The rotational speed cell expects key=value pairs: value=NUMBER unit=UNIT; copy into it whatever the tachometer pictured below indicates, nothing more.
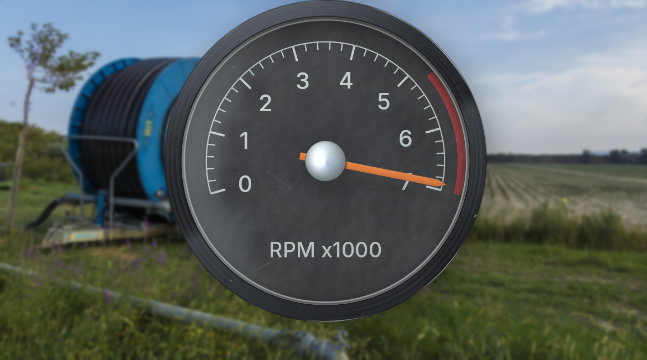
value=6900 unit=rpm
